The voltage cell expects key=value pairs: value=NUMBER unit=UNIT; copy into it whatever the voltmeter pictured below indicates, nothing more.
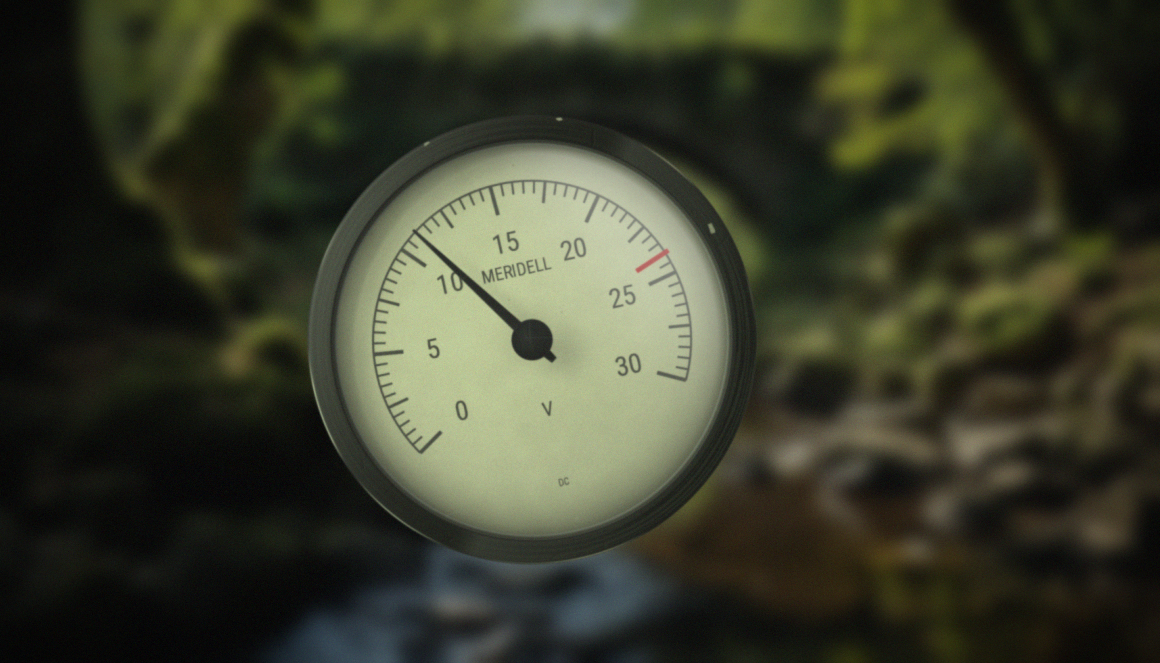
value=11 unit=V
